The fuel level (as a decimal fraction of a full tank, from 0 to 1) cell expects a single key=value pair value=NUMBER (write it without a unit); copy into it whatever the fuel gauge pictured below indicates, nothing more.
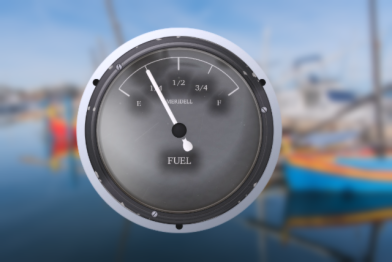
value=0.25
